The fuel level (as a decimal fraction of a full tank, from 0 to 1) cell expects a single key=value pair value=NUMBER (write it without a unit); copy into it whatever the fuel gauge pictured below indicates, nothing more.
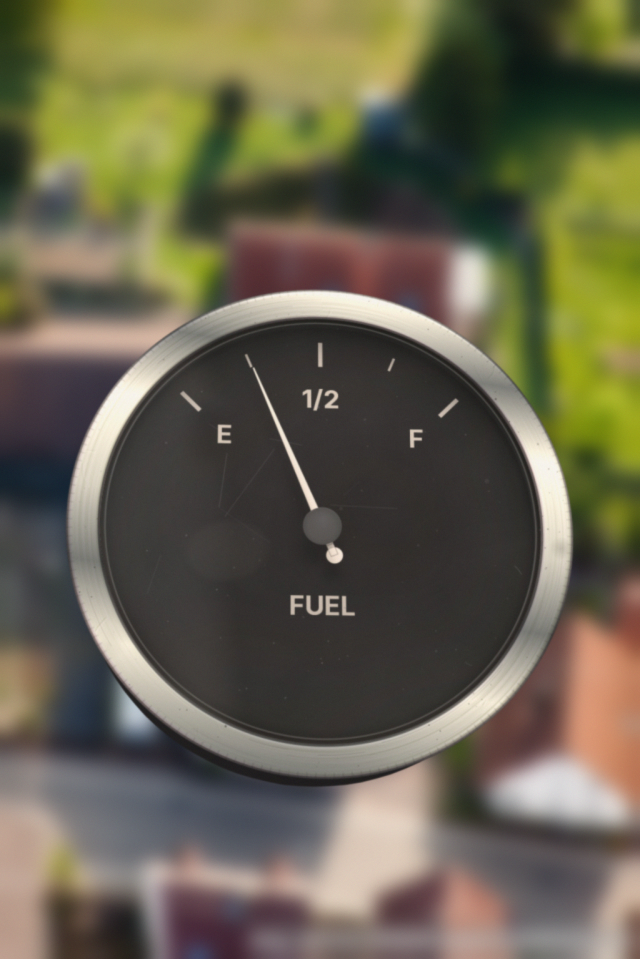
value=0.25
